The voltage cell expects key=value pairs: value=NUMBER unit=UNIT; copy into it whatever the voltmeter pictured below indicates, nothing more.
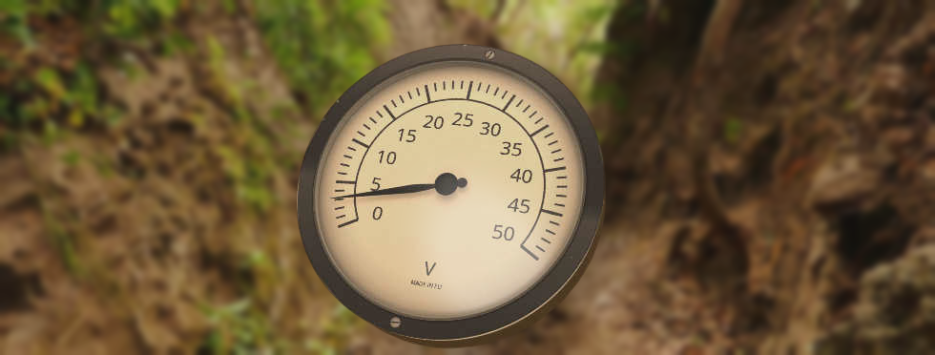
value=3 unit=V
